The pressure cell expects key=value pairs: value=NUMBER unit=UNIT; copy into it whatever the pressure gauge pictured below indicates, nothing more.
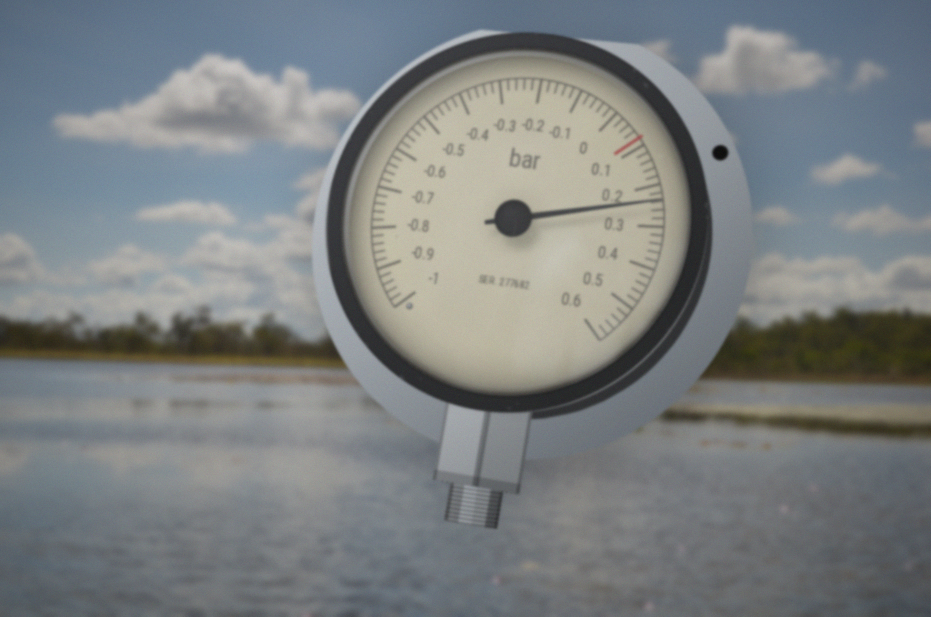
value=0.24 unit=bar
